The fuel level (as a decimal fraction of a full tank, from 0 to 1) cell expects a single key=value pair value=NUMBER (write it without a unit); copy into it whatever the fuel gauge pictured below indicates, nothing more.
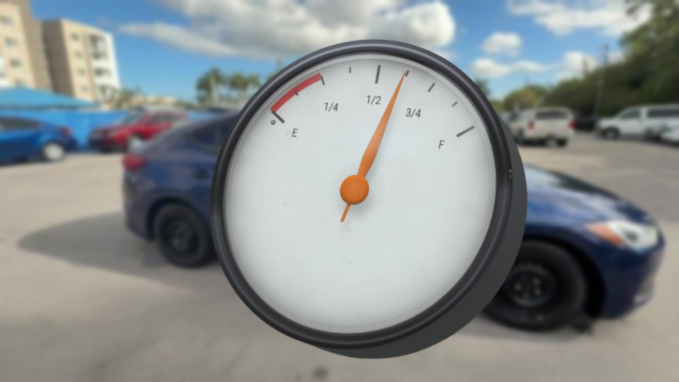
value=0.625
